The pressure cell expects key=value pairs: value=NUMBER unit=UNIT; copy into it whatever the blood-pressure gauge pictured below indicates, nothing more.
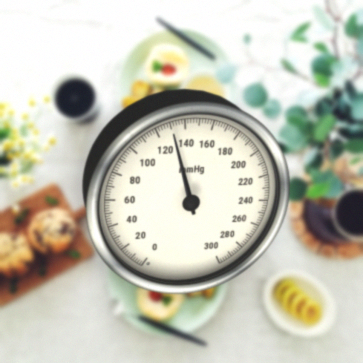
value=130 unit=mmHg
